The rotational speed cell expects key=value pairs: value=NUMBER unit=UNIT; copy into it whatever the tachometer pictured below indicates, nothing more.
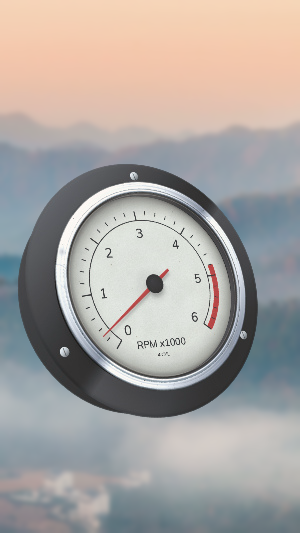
value=300 unit=rpm
